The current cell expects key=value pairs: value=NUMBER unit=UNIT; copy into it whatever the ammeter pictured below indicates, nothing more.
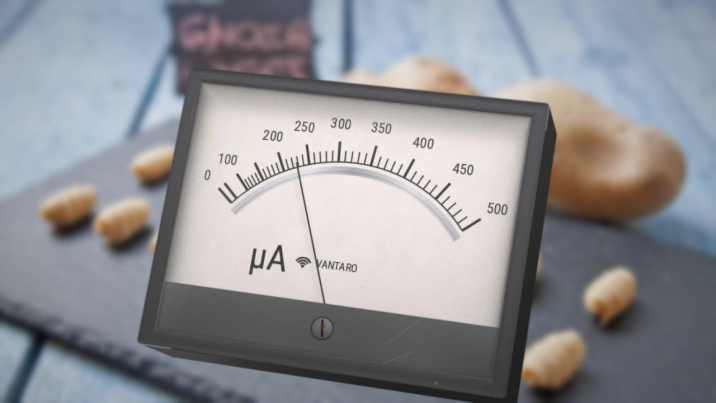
value=230 unit=µA
